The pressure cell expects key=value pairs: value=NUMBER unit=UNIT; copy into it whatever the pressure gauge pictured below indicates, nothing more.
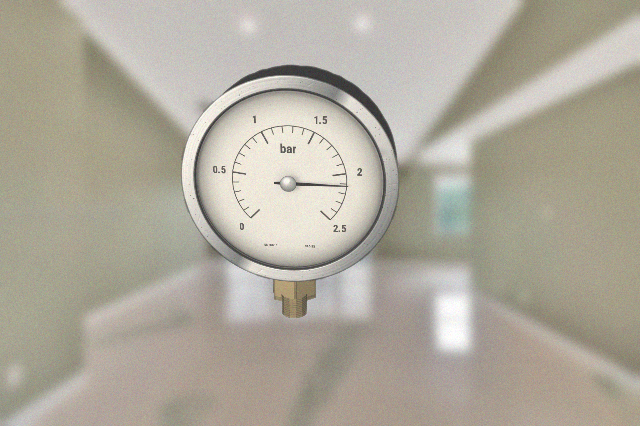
value=2.1 unit=bar
